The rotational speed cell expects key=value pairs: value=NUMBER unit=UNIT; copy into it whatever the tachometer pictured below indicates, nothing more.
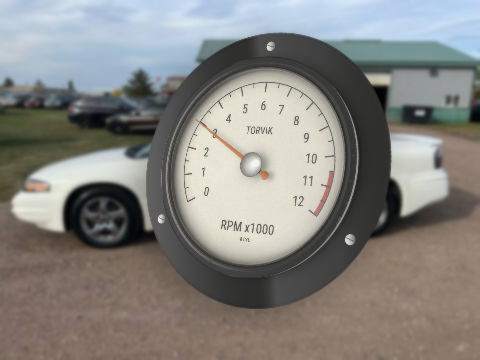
value=3000 unit=rpm
